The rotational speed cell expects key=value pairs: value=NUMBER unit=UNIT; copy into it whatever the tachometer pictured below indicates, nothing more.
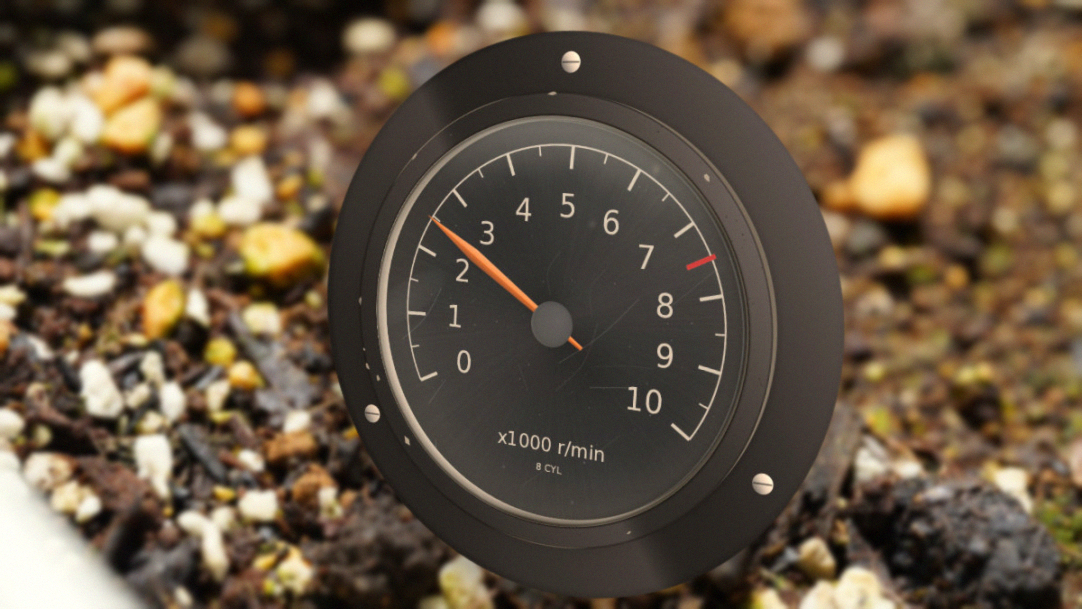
value=2500 unit=rpm
